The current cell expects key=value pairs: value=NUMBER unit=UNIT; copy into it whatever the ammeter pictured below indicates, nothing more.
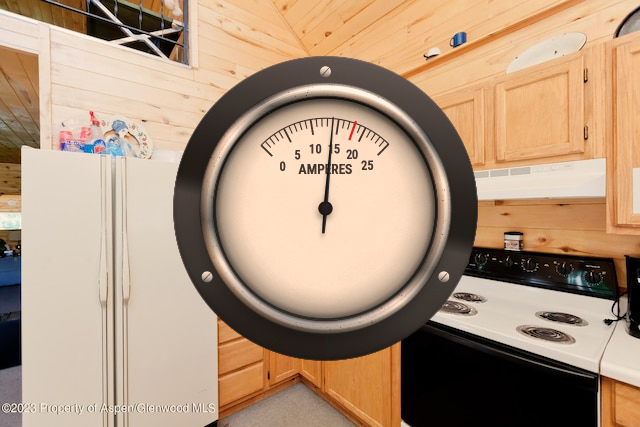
value=14 unit=A
